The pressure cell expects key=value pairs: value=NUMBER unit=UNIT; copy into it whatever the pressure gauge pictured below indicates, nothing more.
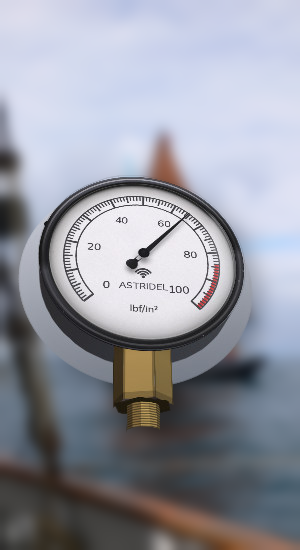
value=65 unit=psi
